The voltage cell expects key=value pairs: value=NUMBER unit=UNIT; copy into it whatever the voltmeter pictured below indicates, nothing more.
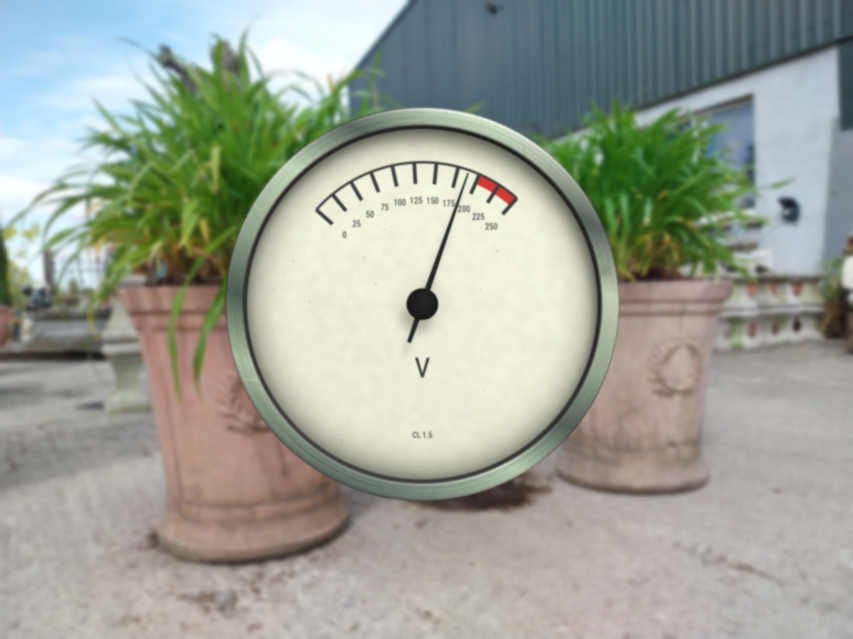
value=187.5 unit=V
